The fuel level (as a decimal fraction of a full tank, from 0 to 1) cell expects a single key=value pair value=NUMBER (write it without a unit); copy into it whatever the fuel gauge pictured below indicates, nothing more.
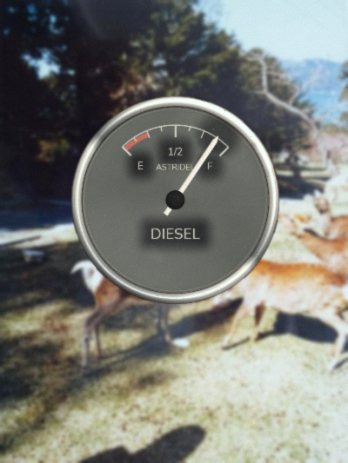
value=0.875
